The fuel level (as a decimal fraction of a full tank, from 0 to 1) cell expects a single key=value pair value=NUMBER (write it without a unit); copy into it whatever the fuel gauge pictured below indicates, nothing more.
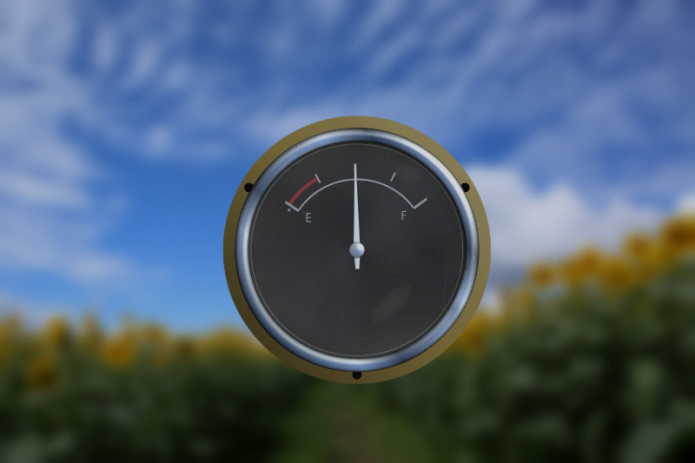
value=0.5
